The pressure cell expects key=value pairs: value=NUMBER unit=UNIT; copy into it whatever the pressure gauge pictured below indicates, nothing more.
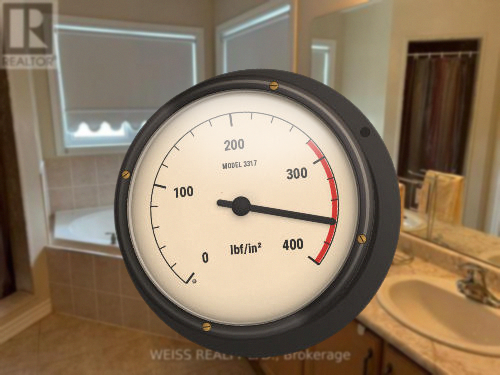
value=360 unit=psi
